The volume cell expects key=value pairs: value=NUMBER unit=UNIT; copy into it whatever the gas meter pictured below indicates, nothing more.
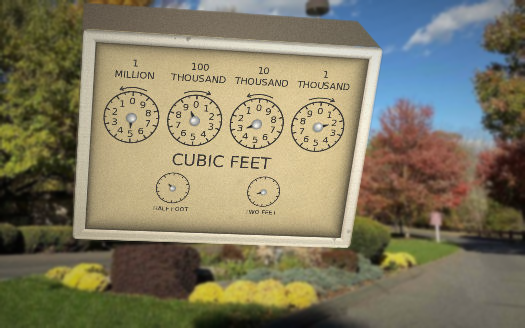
value=493200 unit=ft³
